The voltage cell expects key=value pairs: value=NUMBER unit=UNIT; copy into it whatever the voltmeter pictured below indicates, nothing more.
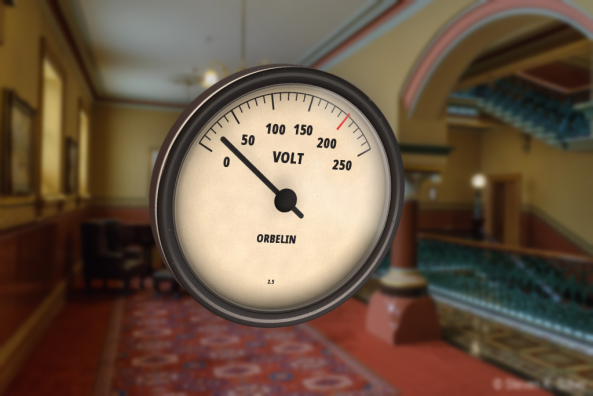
value=20 unit=V
